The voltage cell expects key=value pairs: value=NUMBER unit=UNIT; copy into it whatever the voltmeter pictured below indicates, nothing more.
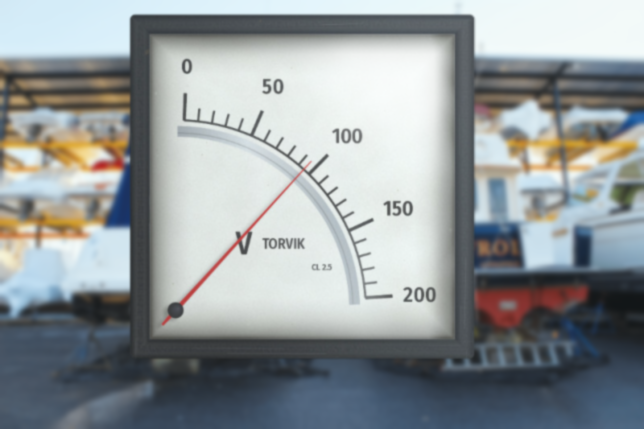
value=95 unit=V
